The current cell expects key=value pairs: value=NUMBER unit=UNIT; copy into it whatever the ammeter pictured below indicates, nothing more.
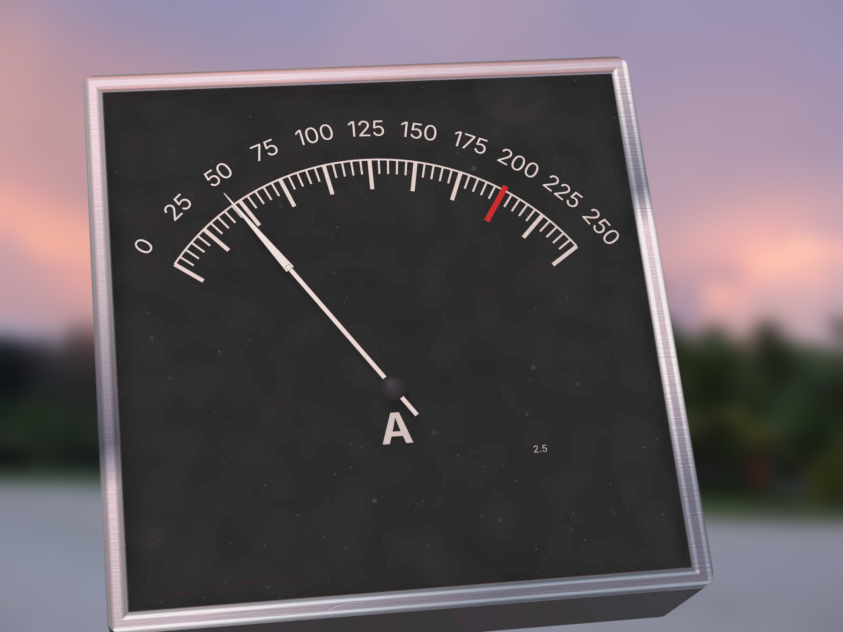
value=45 unit=A
